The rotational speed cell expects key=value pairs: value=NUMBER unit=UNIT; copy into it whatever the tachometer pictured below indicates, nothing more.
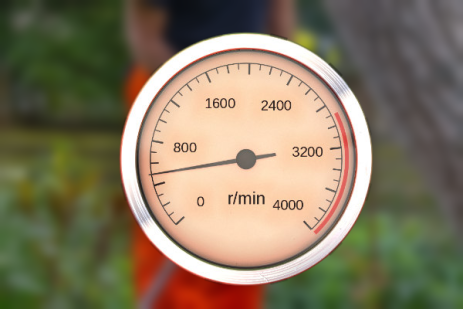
value=500 unit=rpm
